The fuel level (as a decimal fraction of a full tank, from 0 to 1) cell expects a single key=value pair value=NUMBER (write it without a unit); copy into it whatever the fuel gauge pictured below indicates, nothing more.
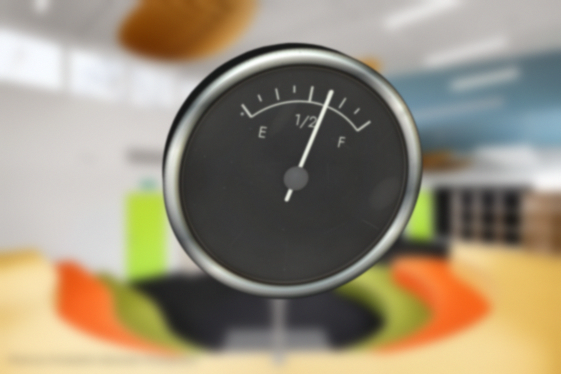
value=0.625
